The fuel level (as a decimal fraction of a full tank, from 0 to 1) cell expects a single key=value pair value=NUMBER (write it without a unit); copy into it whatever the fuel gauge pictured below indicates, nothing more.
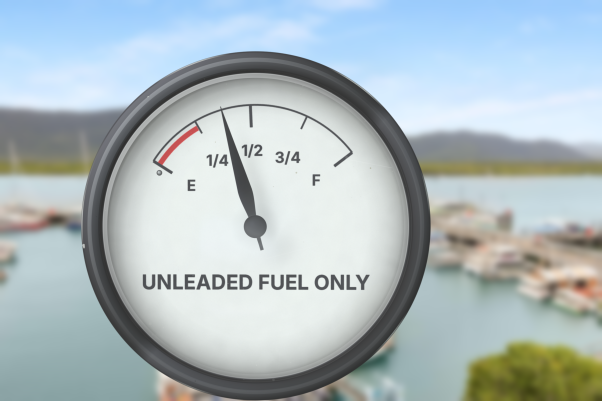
value=0.375
